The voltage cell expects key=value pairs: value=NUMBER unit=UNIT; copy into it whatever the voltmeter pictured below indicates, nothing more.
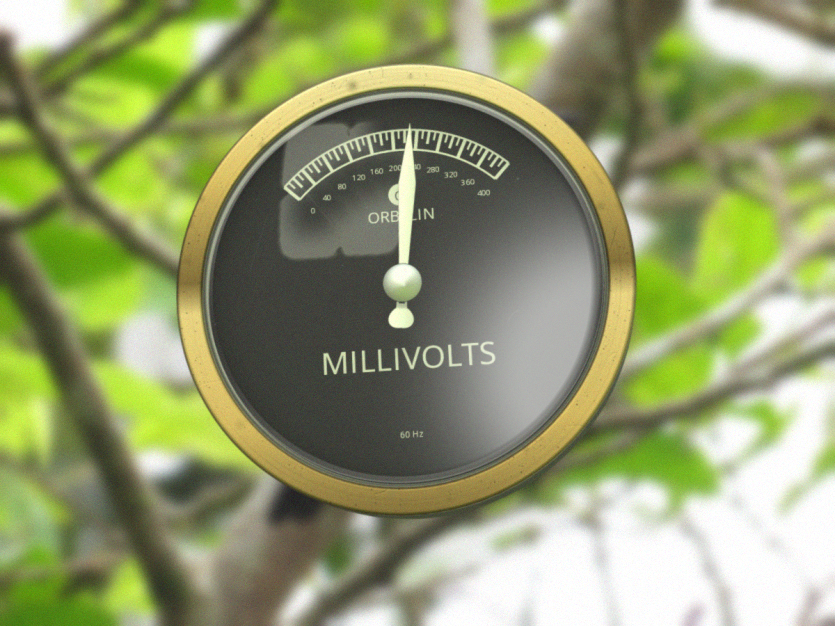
value=230 unit=mV
